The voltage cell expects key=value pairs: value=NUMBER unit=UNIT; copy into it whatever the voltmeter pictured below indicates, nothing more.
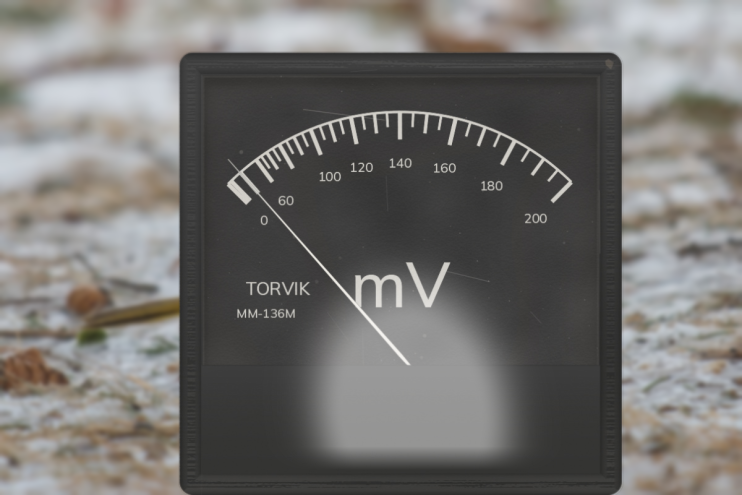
value=40 unit=mV
